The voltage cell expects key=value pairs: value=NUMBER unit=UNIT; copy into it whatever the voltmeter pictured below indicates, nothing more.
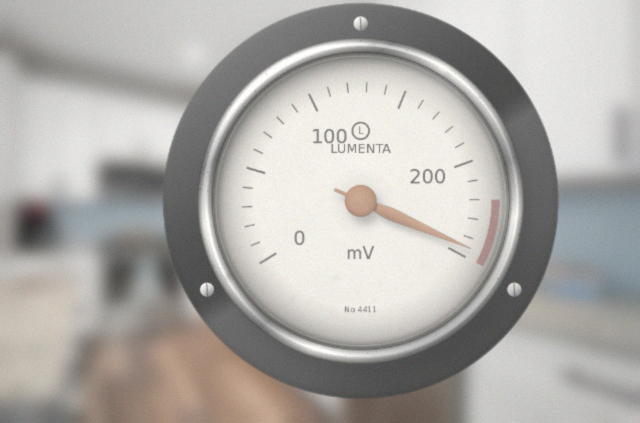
value=245 unit=mV
